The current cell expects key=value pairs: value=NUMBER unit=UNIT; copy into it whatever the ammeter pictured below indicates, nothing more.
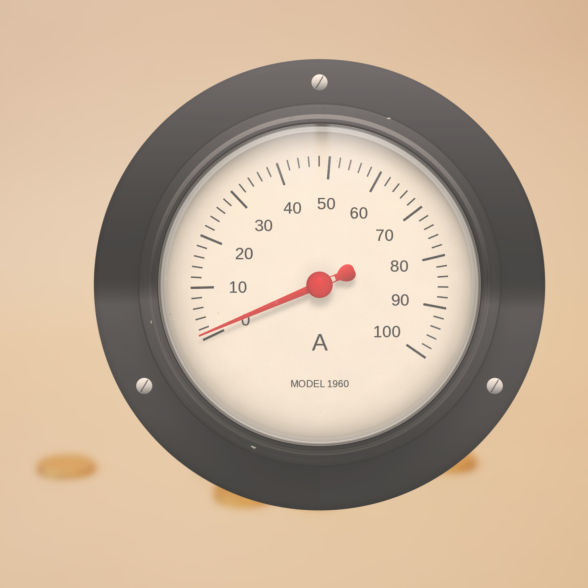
value=1 unit=A
